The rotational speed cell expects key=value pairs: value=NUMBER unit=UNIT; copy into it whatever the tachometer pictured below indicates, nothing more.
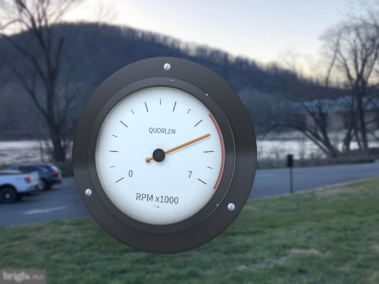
value=5500 unit=rpm
